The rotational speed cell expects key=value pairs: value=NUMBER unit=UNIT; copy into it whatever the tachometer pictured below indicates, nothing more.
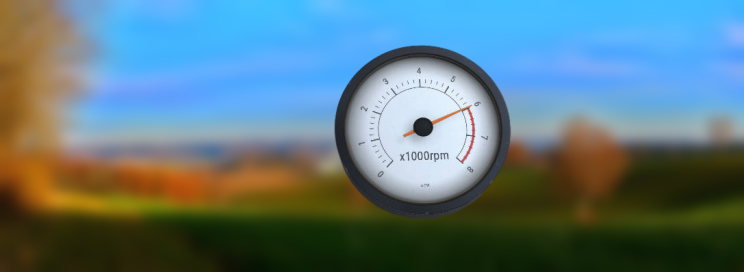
value=6000 unit=rpm
